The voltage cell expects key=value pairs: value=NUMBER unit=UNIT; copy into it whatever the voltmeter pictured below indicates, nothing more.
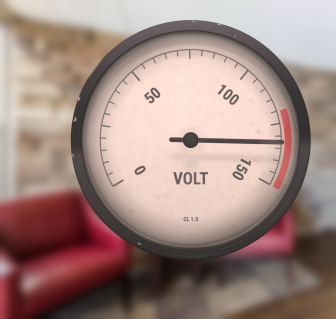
value=132.5 unit=V
